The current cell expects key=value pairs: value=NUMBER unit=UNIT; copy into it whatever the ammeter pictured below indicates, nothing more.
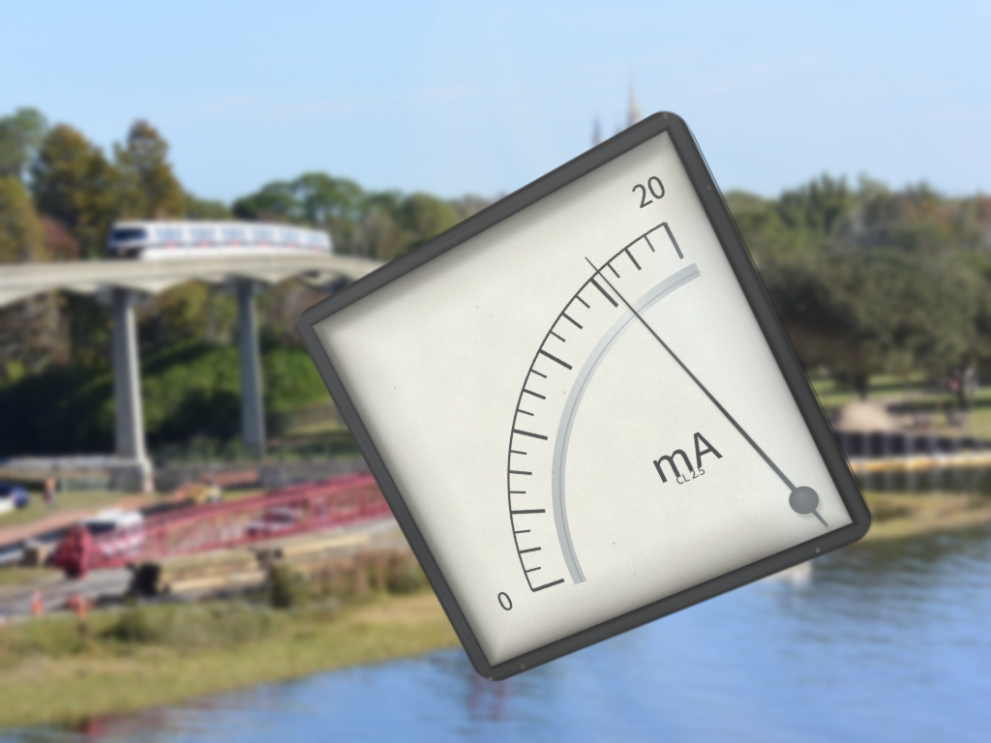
value=16.5 unit=mA
